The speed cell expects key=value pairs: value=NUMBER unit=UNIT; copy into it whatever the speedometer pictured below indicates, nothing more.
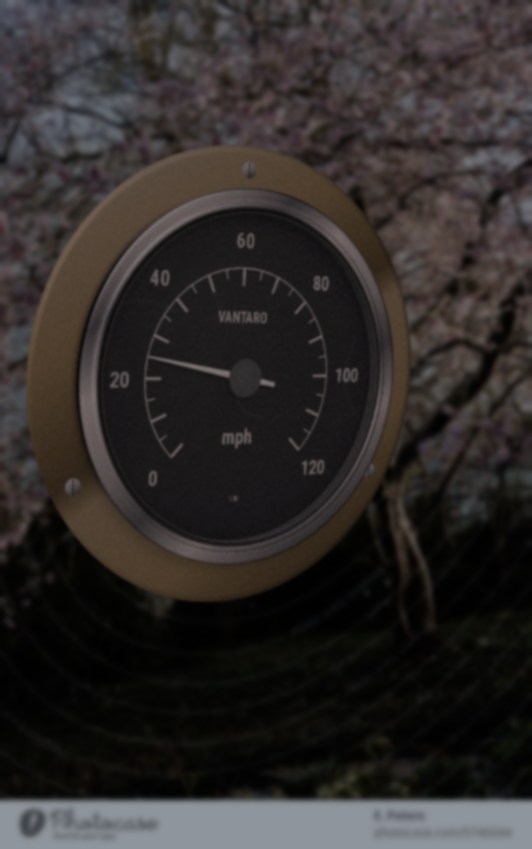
value=25 unit=mph
